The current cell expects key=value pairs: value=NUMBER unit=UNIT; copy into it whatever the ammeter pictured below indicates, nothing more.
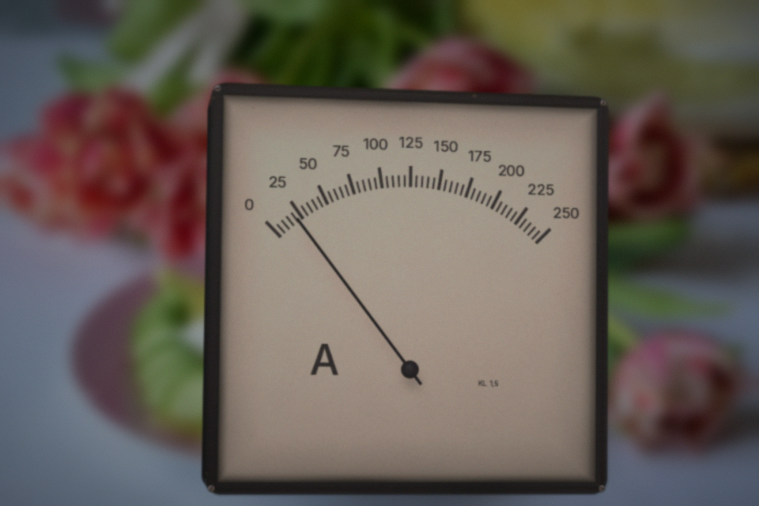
value=20 unit=A
